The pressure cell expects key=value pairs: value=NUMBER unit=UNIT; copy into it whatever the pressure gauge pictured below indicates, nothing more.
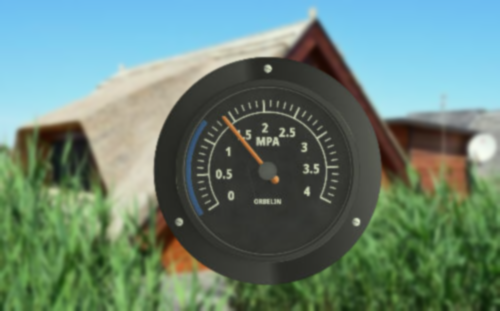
value=1.4 unit=MPa
